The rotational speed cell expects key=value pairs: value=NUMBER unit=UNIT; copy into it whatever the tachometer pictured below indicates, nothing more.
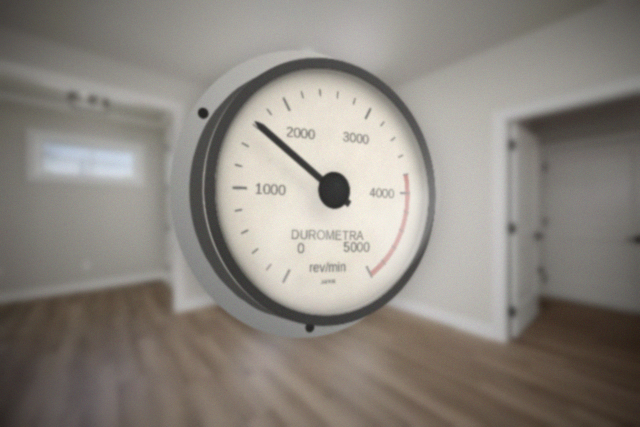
value=1600 unit=rpm
